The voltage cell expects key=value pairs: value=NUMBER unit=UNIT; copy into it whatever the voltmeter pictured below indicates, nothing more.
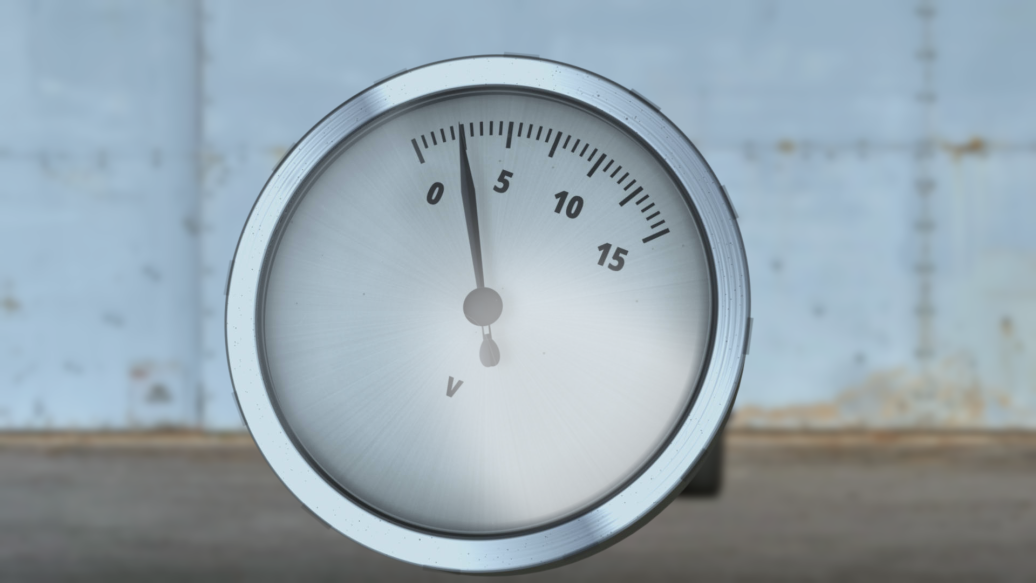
value=2.5 unit=V
